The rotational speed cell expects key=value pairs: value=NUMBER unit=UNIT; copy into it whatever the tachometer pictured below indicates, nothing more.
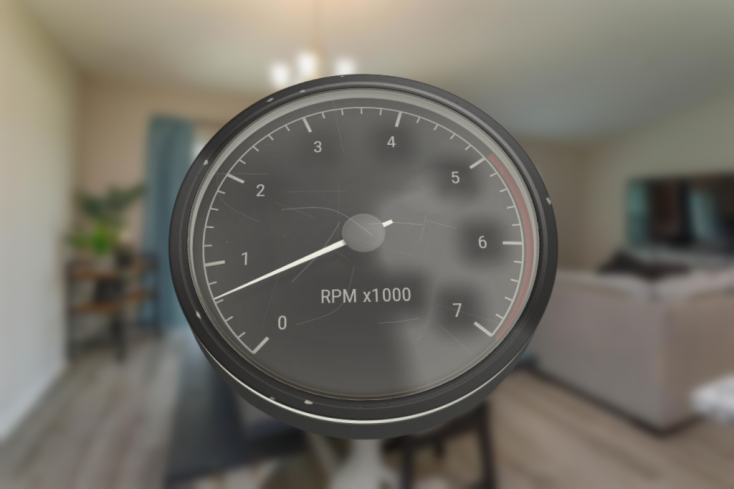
value=600 unit=rpm
